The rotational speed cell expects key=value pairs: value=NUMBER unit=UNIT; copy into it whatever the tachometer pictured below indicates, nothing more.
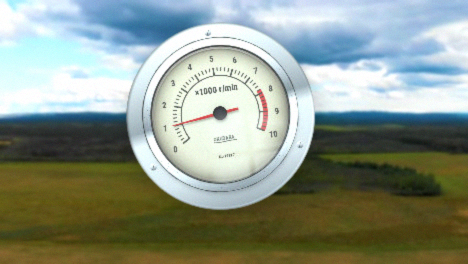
value=1000 unit=rpm
